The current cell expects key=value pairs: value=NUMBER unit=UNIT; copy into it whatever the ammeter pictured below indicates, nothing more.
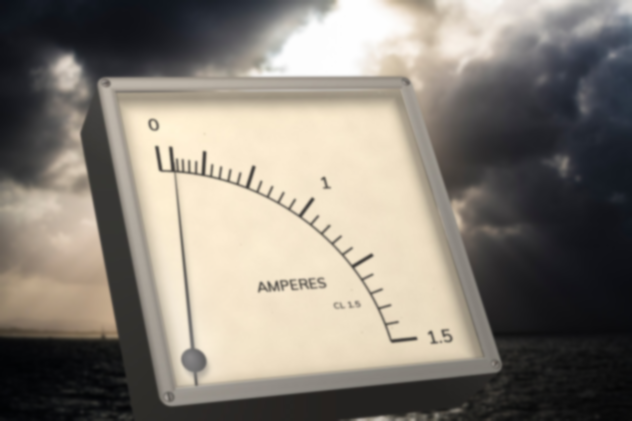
value=0.25 unit=A
